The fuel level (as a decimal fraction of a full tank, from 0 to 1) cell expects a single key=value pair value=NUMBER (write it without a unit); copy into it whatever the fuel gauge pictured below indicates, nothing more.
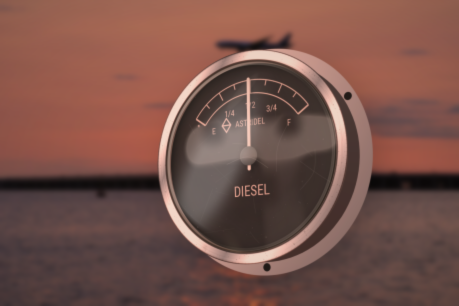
value=0.5
